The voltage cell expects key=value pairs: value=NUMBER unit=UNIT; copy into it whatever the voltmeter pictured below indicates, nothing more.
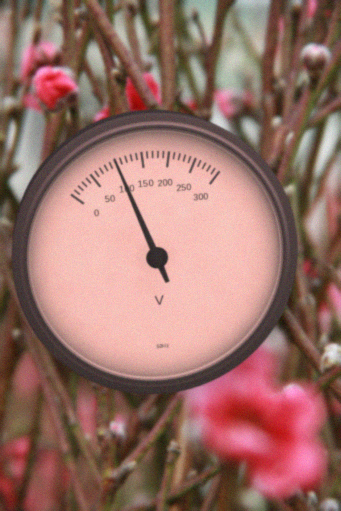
value=100 unit=V
